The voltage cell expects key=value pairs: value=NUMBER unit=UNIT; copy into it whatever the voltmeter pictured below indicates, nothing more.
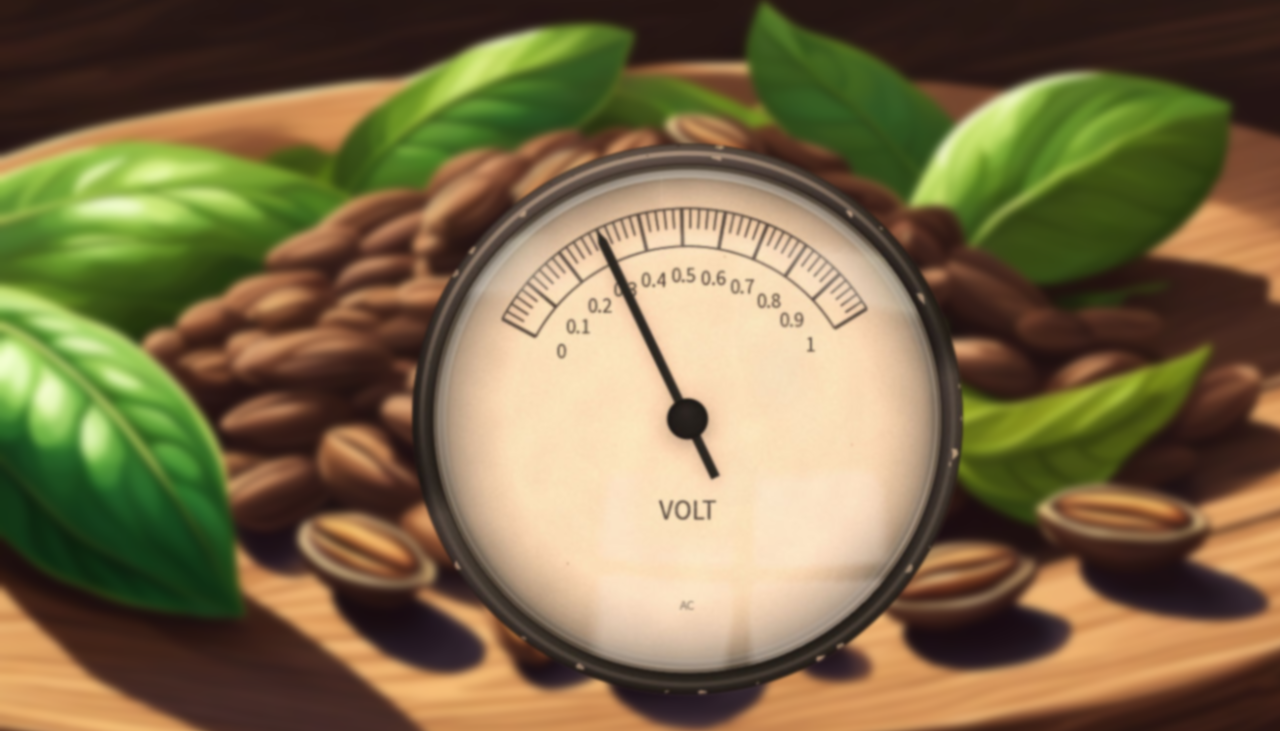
value=0.3 unit=V
